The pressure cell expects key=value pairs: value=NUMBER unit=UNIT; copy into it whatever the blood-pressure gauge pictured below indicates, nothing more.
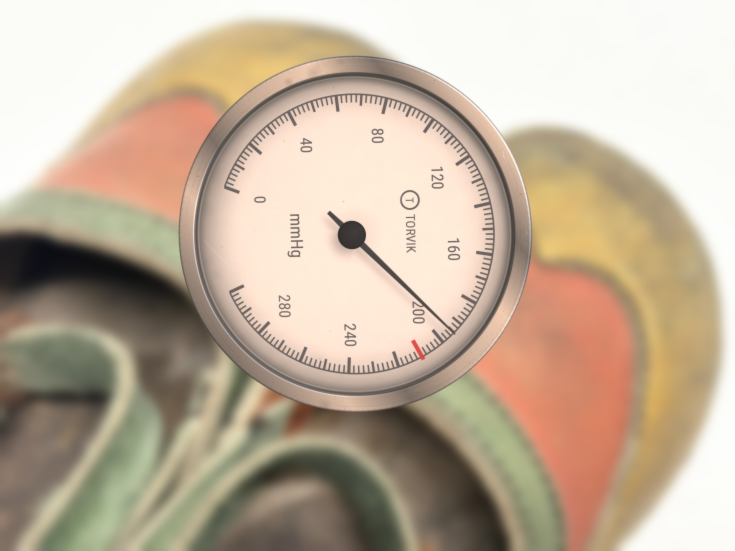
value=194 unit=mmHg
